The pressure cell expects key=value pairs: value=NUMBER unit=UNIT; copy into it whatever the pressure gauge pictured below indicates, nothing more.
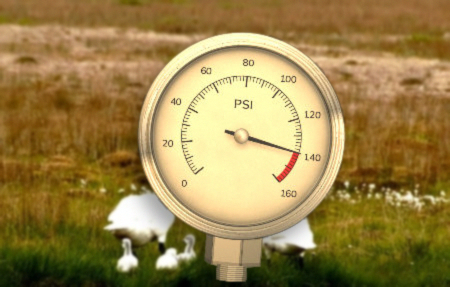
value=140 unit=psi
